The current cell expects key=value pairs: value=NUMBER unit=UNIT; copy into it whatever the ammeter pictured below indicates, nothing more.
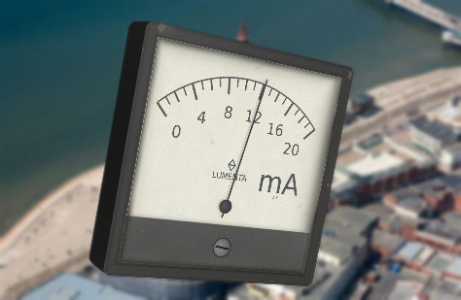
value=12 unit=mA
